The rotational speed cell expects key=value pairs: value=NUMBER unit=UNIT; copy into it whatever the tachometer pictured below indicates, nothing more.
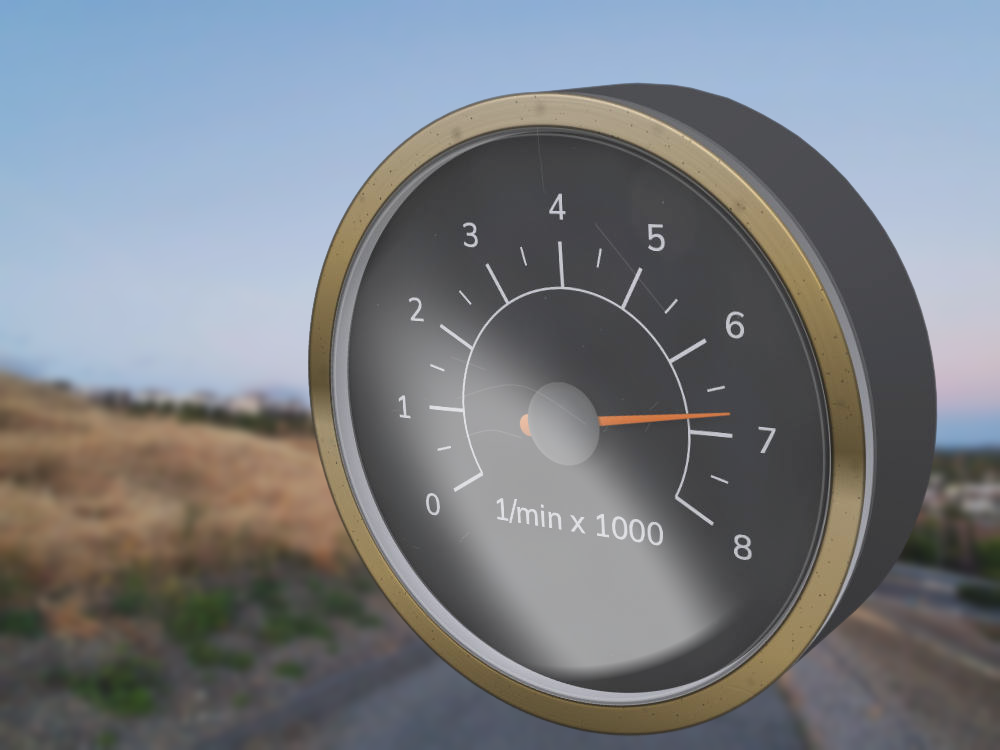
value=6750 unit=rpm
